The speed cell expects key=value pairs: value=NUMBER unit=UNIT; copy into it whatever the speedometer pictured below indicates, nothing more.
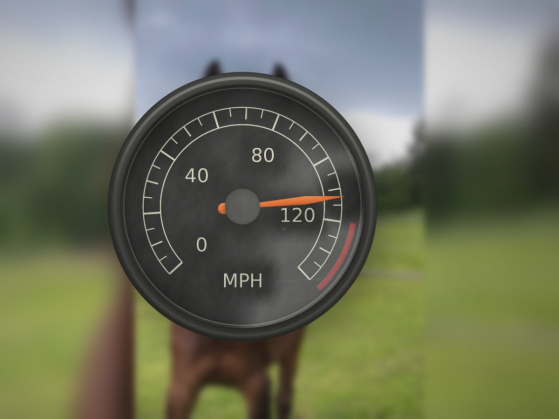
value=112.5 unit=mph
